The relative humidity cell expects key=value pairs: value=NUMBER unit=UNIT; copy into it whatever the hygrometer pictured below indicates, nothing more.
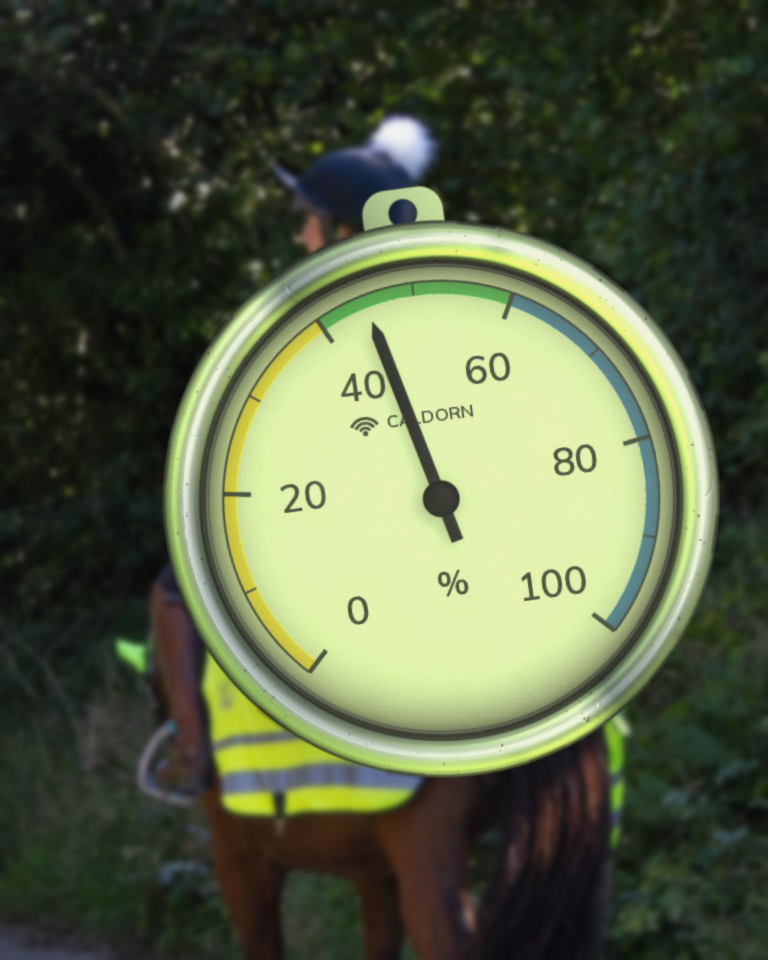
value=45 unit=%
